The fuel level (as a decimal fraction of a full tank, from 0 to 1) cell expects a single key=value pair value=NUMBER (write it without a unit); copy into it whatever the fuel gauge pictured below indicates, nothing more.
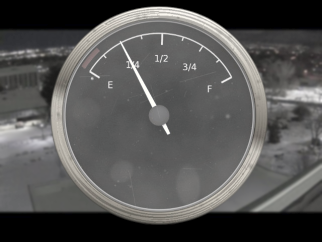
value=0.25
